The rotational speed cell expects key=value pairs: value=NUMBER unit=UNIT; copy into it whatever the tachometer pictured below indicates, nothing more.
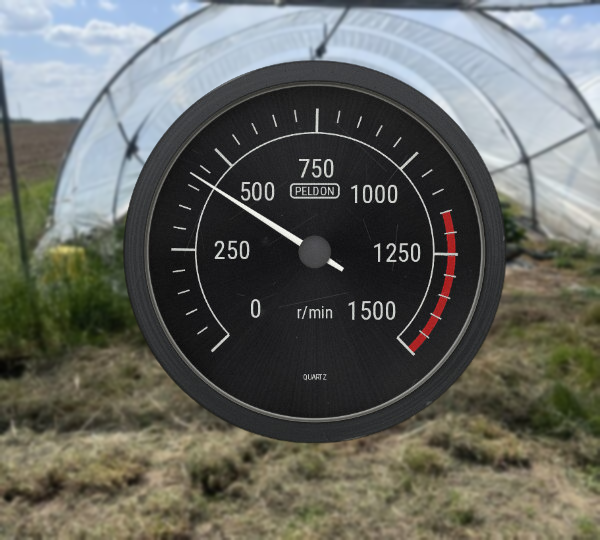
value=425 unit=rpm
